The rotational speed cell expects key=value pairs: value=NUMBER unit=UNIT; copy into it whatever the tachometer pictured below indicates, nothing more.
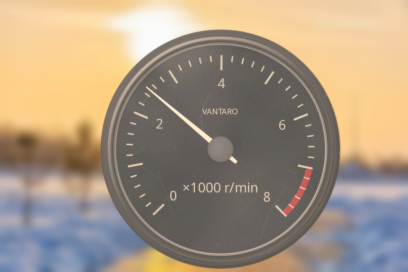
value=2500 unit=rpm
